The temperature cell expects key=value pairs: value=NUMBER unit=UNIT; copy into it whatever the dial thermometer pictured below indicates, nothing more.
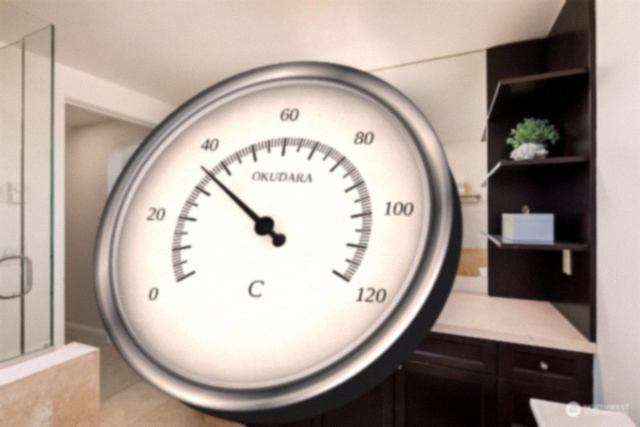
value=35 unit=°C
